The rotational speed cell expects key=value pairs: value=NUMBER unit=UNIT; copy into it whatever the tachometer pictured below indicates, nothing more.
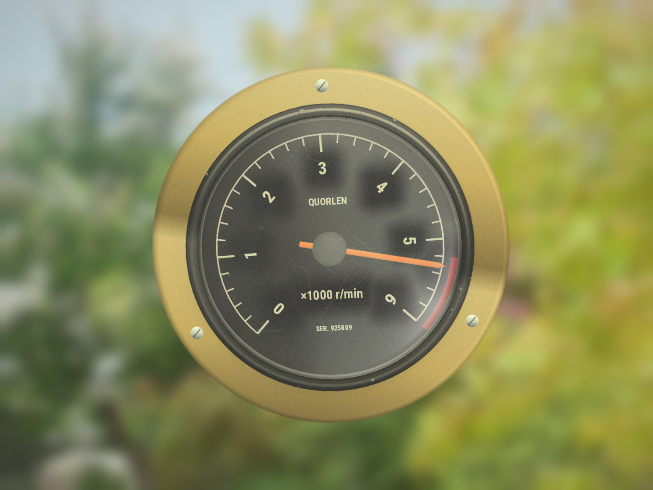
value=5300 unit=rpm
